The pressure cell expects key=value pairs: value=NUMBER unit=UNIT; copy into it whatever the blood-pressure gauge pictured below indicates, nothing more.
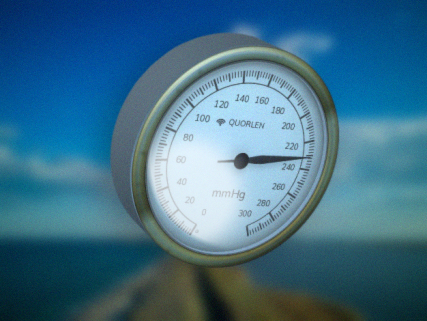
value=230 unit=mmHg
